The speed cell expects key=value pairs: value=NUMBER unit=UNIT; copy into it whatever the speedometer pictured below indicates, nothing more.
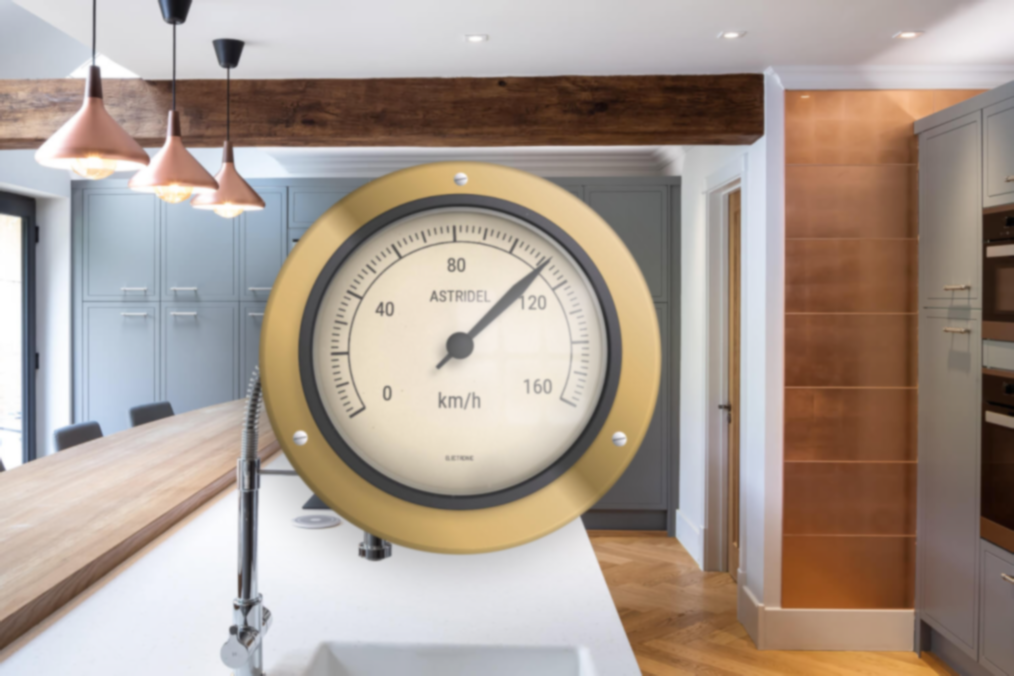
value=112 unit=km/h
